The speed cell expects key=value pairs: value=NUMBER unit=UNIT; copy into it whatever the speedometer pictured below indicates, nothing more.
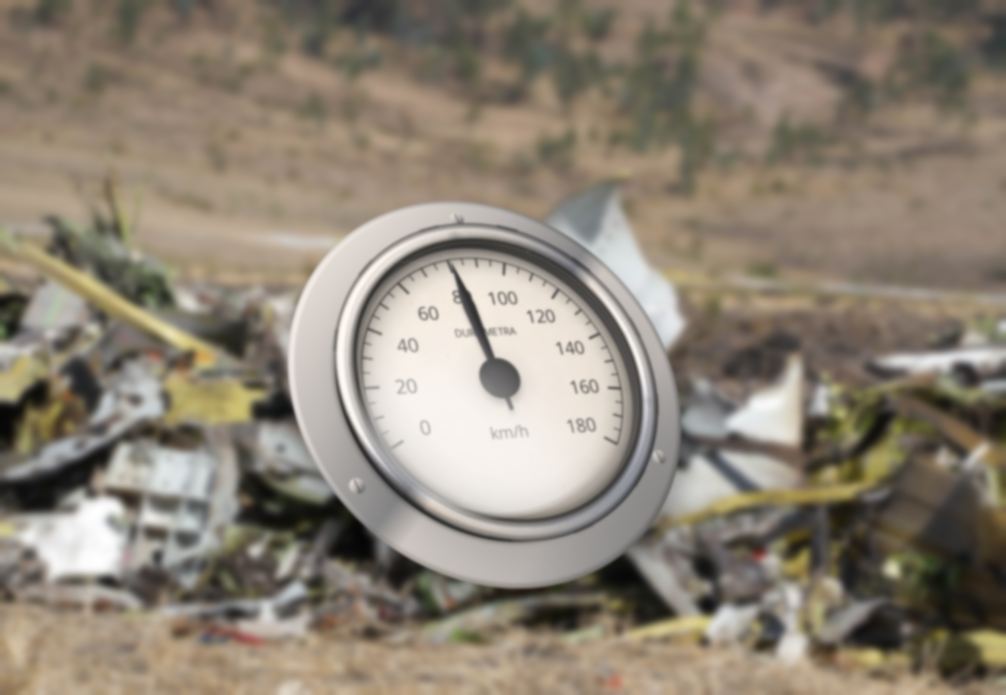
value=80 unit=km/h
